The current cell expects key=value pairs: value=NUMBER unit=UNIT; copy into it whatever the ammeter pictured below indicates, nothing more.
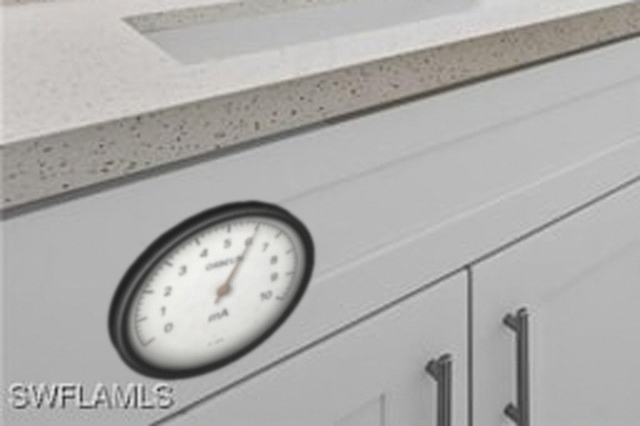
value=6 unit=mA
